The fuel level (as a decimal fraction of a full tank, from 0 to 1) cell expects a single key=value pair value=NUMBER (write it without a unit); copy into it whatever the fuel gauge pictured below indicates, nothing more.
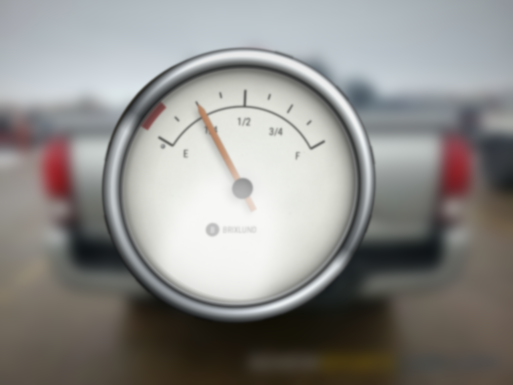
value=0.25
